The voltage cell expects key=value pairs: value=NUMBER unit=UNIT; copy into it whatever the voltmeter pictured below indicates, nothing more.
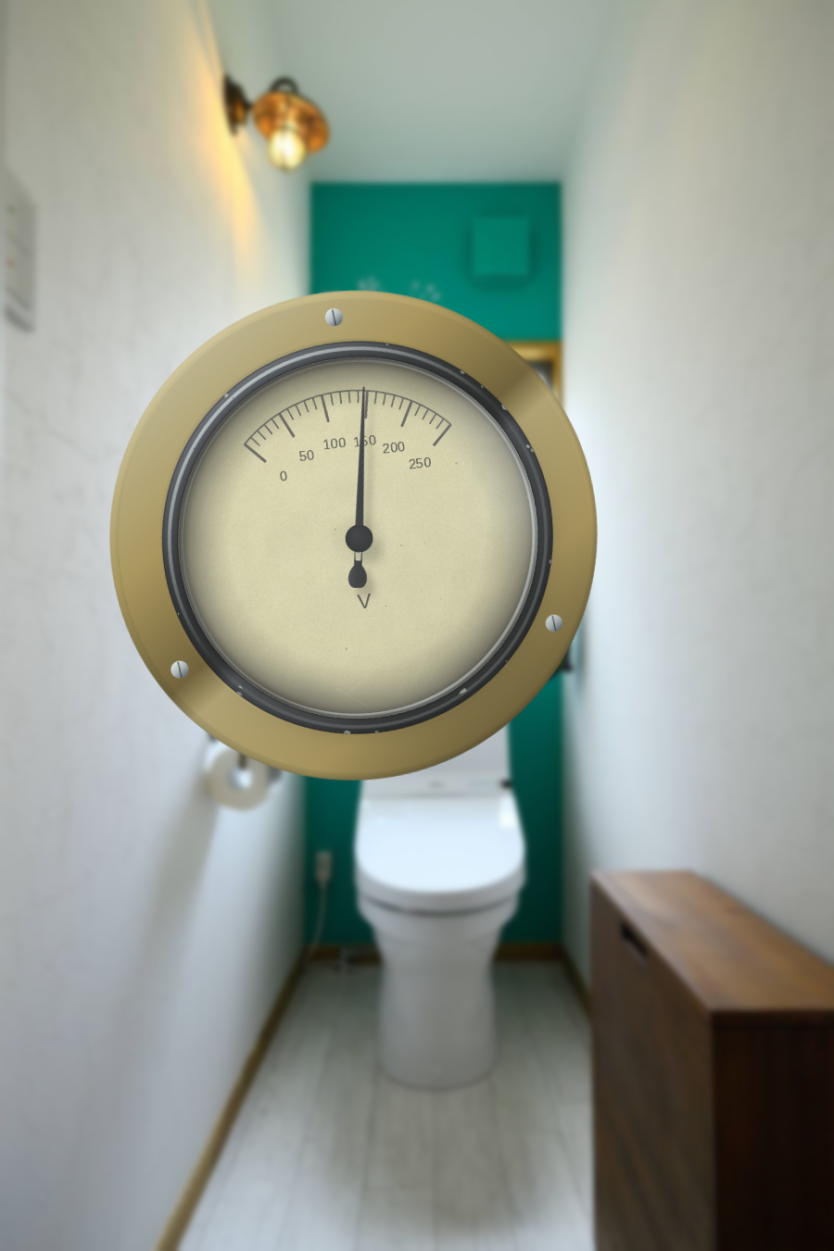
value=145 unit=V
